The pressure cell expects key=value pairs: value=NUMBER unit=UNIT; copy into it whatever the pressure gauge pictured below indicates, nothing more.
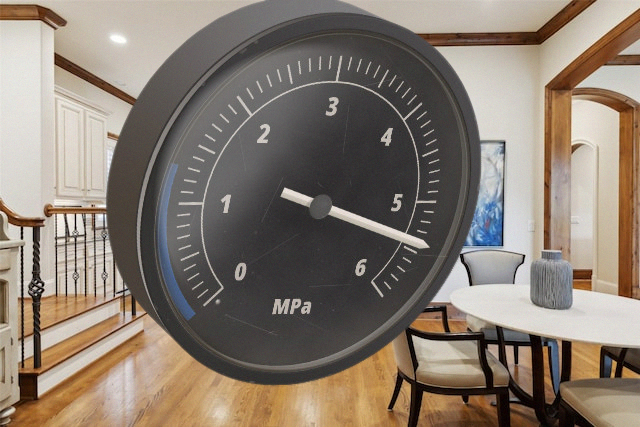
value=5.4 unit=MPa
